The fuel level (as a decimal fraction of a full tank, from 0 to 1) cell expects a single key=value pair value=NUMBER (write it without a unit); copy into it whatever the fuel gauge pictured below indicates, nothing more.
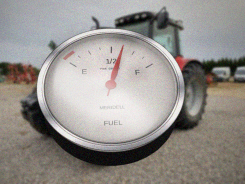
value=0.625
